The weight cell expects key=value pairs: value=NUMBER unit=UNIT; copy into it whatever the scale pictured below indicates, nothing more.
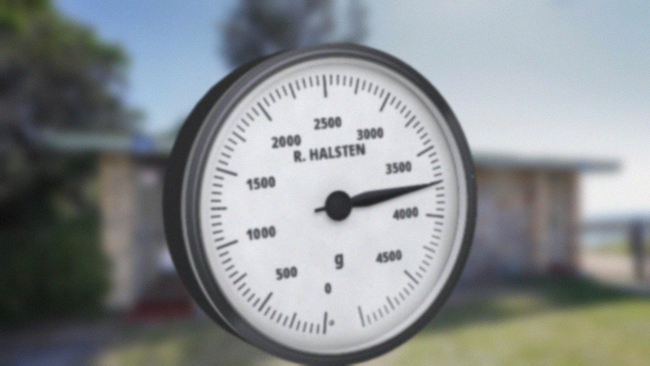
value=3750 unit=g
